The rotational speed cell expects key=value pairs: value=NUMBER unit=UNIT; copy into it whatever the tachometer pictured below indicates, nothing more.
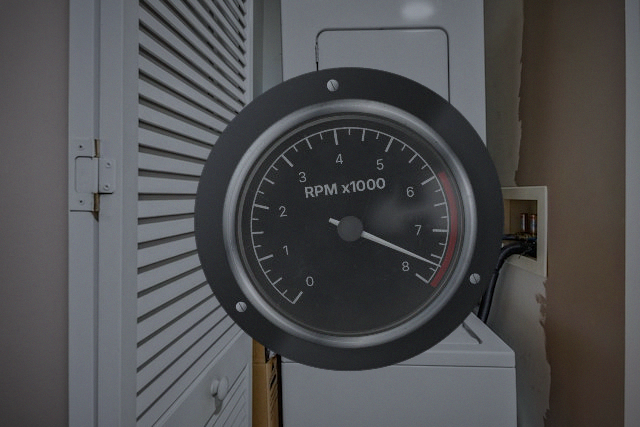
value=7625 unit=rpm
